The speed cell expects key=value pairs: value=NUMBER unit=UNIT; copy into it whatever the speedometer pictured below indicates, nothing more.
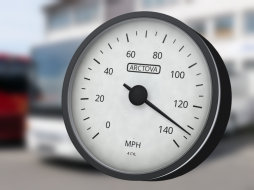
value=132.5 unit=mph
